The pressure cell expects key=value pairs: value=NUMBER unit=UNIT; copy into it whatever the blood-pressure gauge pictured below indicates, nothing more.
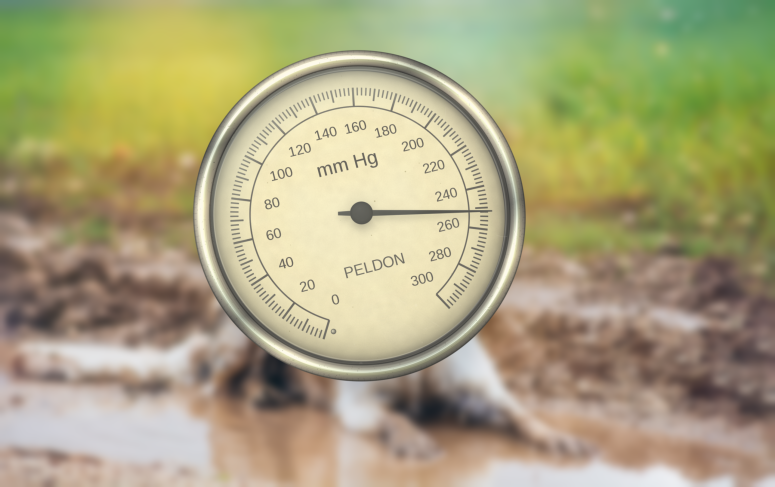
value=252 unit=mmHg
